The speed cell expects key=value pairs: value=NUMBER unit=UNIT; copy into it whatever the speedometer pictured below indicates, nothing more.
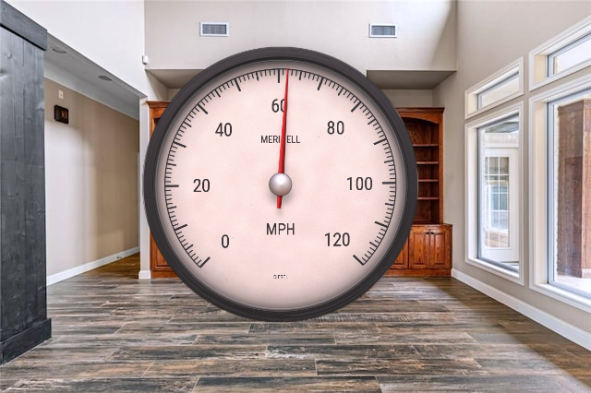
value=62 unit=mph
